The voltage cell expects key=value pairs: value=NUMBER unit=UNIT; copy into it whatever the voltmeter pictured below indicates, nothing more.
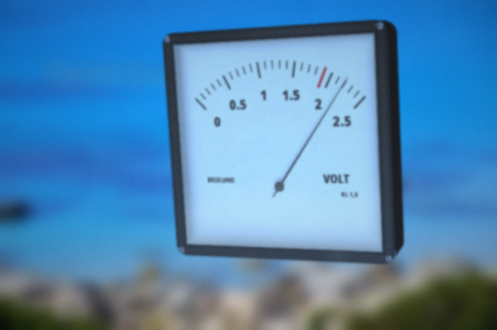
value=2.2 unit=V
